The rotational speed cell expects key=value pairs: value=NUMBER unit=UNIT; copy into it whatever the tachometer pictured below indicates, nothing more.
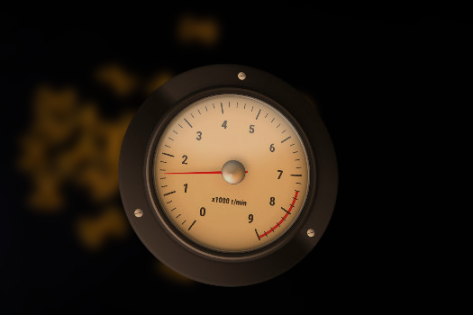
value=1500 unit=rpm
